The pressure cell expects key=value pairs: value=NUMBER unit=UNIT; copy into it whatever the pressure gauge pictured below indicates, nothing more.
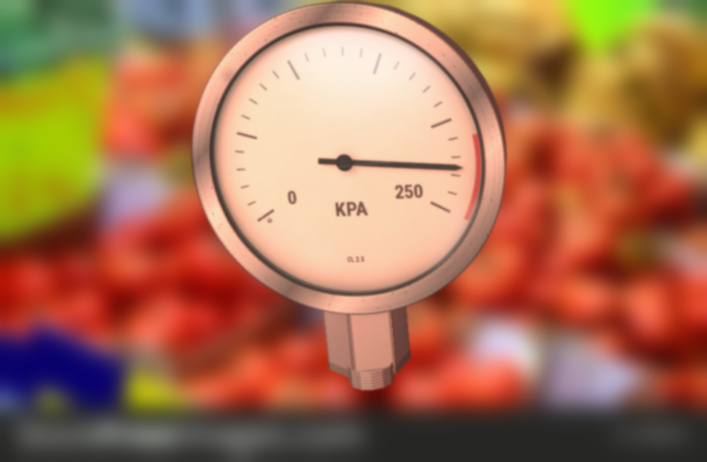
value=225 unit=kPa
